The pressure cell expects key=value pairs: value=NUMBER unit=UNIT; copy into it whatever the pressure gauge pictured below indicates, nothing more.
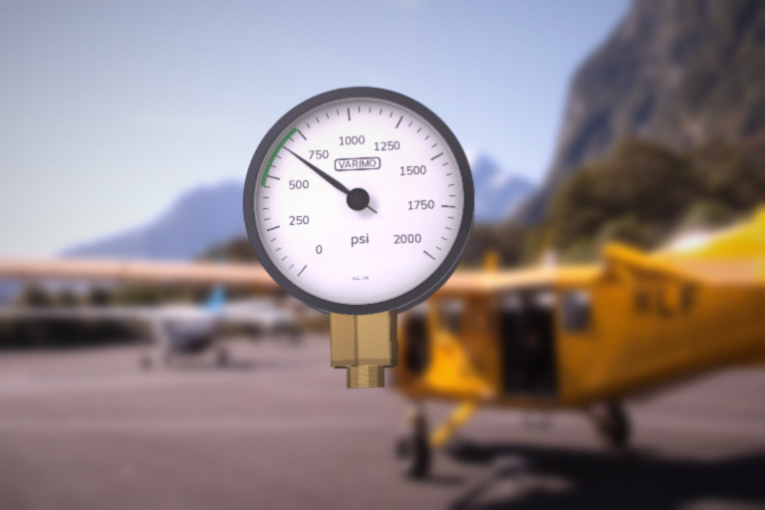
value=650 unit=psi
